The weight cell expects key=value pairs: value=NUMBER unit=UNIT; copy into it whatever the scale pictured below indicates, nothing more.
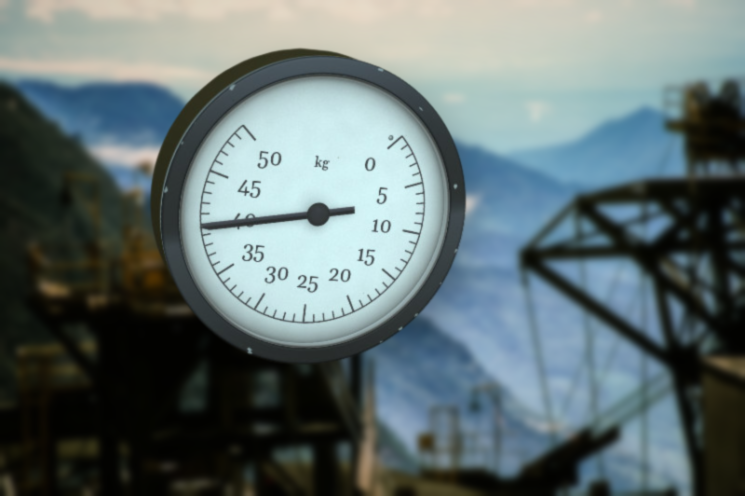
value=40 unit=kg
